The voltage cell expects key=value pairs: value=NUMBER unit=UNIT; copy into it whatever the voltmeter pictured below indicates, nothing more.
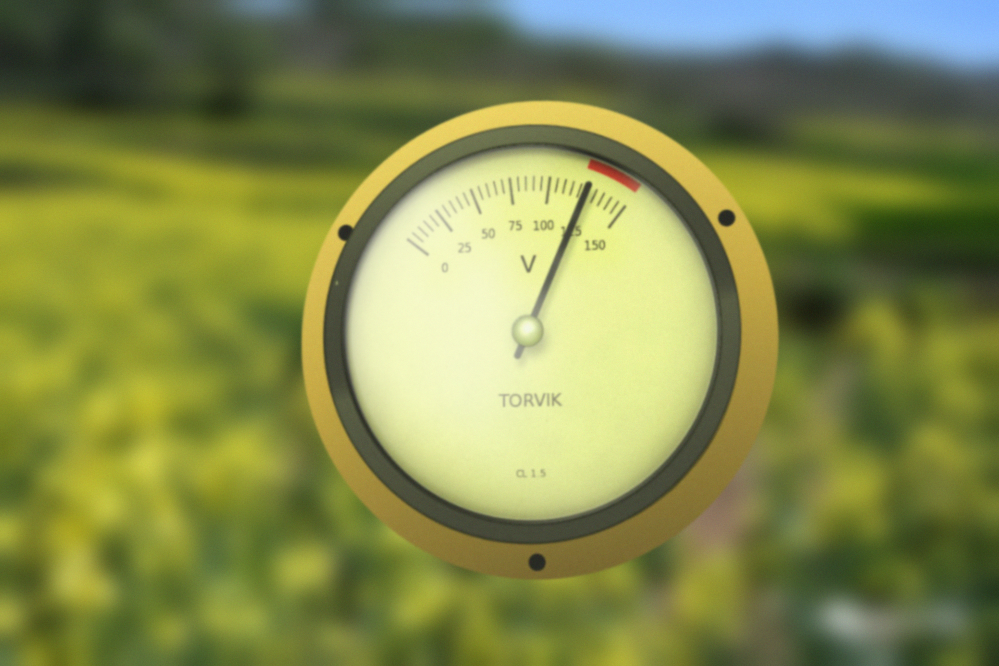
value=125 unit=V
